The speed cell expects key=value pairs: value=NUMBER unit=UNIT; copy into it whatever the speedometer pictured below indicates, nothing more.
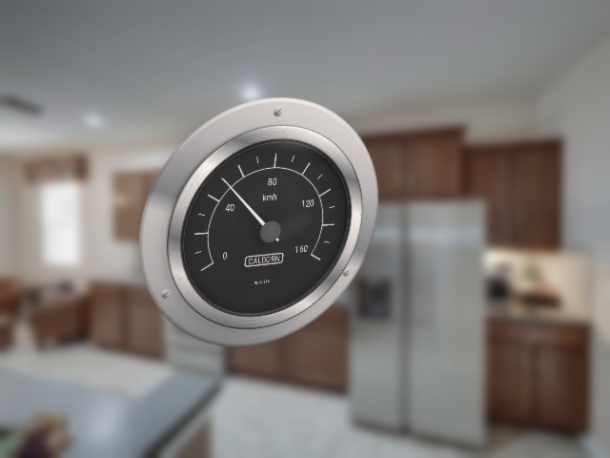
value=50 unit=km/h
